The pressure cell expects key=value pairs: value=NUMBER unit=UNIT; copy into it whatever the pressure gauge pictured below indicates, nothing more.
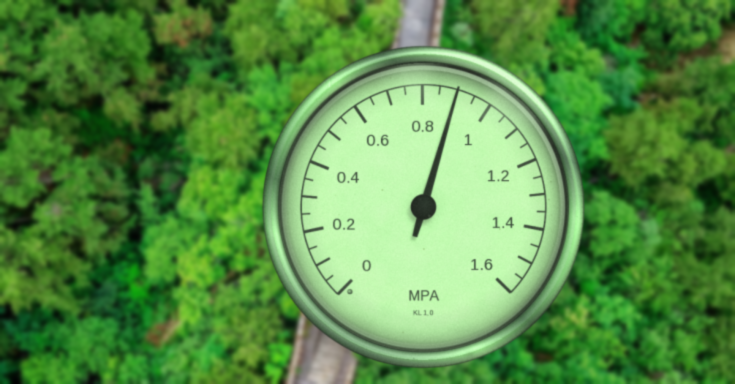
value=0.9 unit=MPa
